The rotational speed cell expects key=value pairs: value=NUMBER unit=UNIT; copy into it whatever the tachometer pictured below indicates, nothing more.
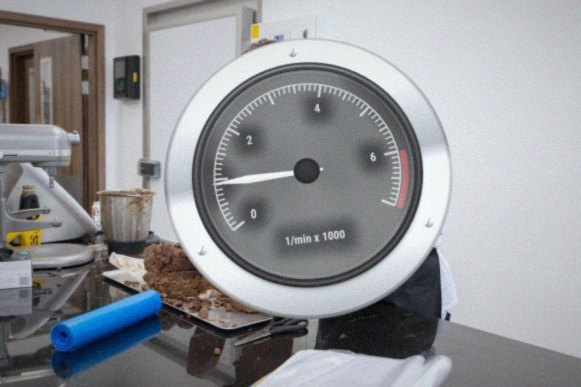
value=900 unit=rpm
